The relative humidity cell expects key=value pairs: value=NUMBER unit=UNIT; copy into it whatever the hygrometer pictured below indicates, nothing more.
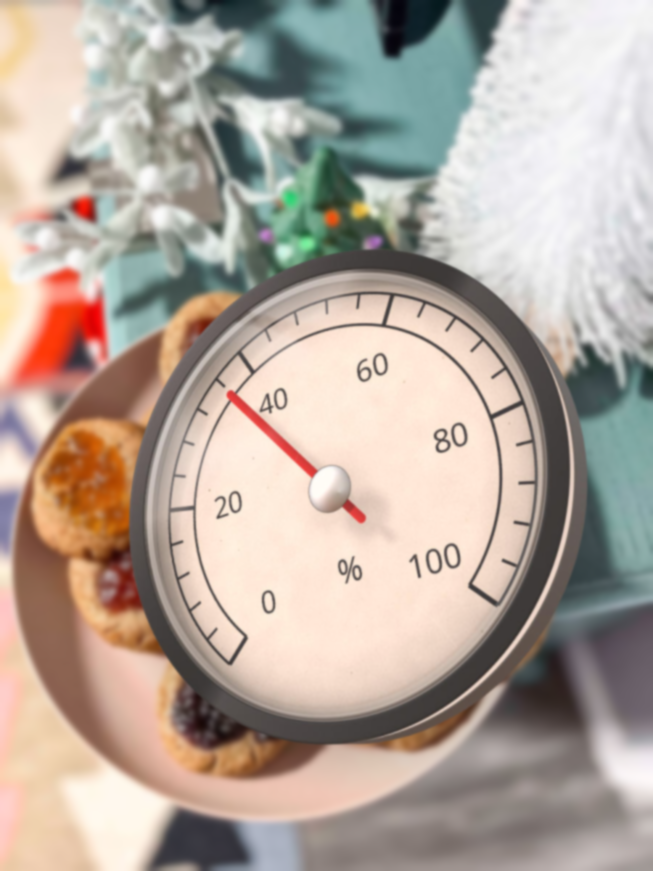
value=36 unit=%
